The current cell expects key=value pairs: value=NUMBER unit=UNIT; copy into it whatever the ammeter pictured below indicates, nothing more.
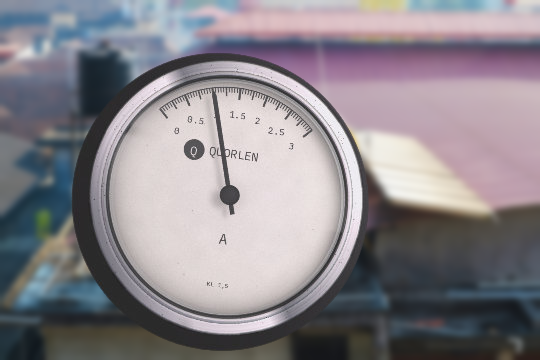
value=1 unit=A
